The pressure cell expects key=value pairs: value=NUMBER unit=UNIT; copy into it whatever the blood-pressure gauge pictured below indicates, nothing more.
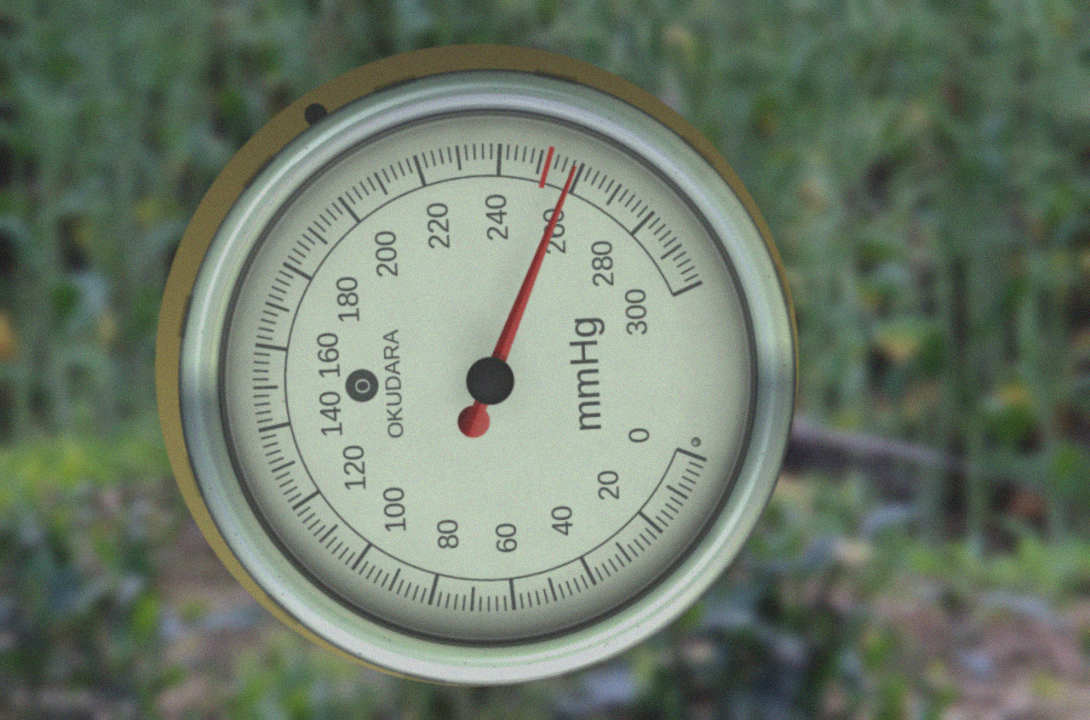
value=258 unit=mmHg
